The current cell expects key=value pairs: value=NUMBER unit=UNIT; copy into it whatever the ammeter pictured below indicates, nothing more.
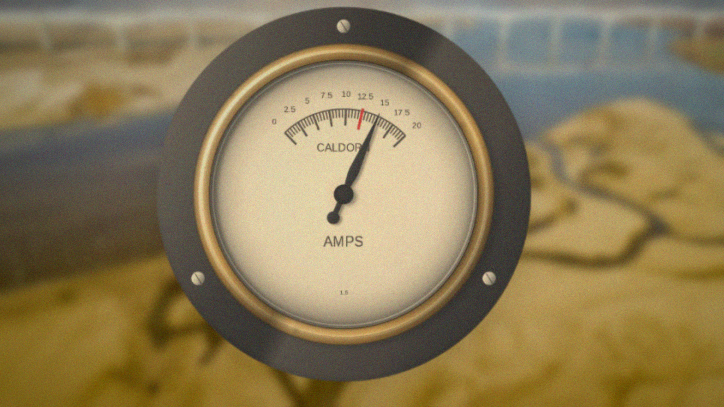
value=15 unit=A
